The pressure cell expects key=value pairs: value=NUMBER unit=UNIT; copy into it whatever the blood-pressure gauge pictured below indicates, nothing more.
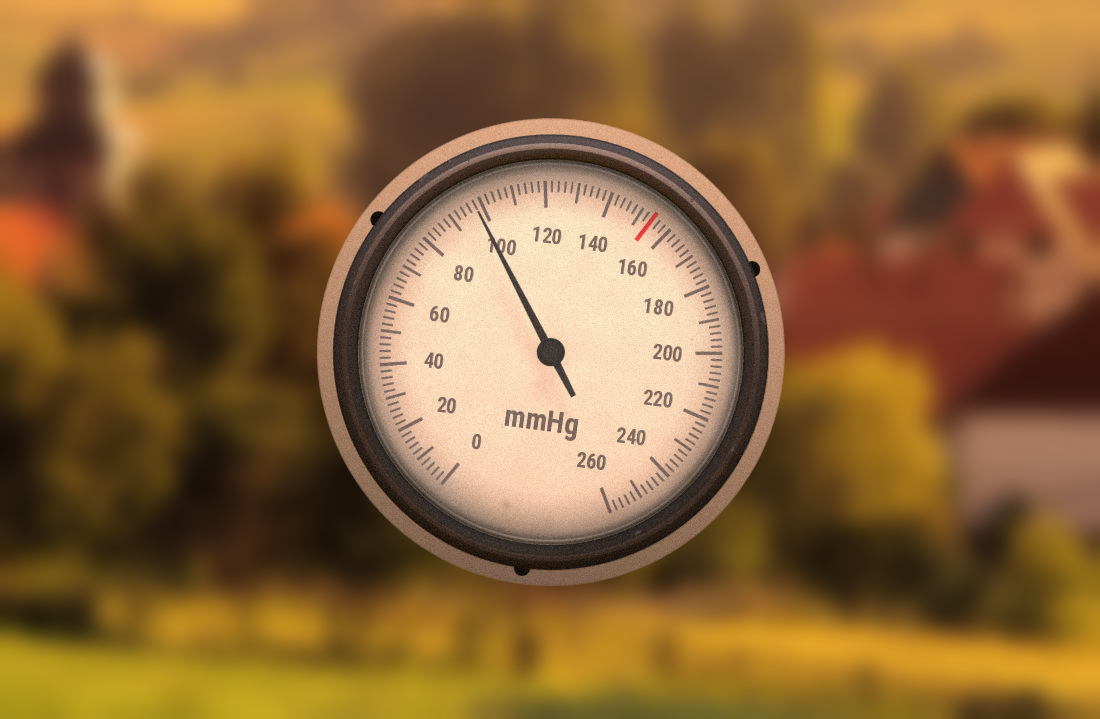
value=98 unit=mmHg
